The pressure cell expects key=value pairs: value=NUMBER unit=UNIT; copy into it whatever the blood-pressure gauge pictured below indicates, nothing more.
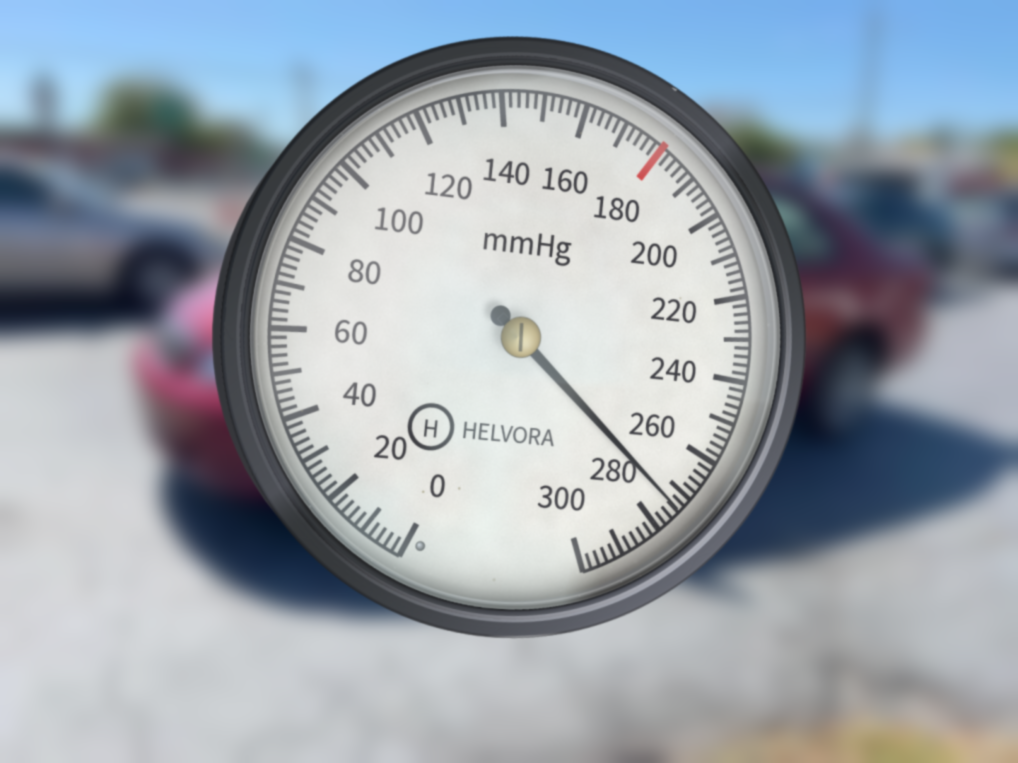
value=274 unit=mmHg
